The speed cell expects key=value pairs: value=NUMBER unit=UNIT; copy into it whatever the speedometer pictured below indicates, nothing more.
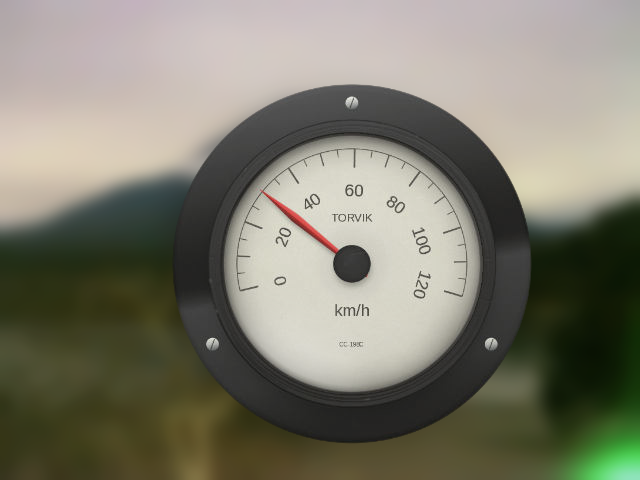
value=30 unit=km/h
